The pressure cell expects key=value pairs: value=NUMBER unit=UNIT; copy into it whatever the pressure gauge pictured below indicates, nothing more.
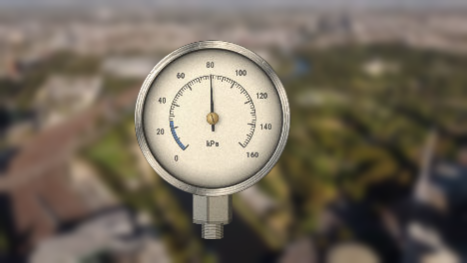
value=80 unit=kPa
